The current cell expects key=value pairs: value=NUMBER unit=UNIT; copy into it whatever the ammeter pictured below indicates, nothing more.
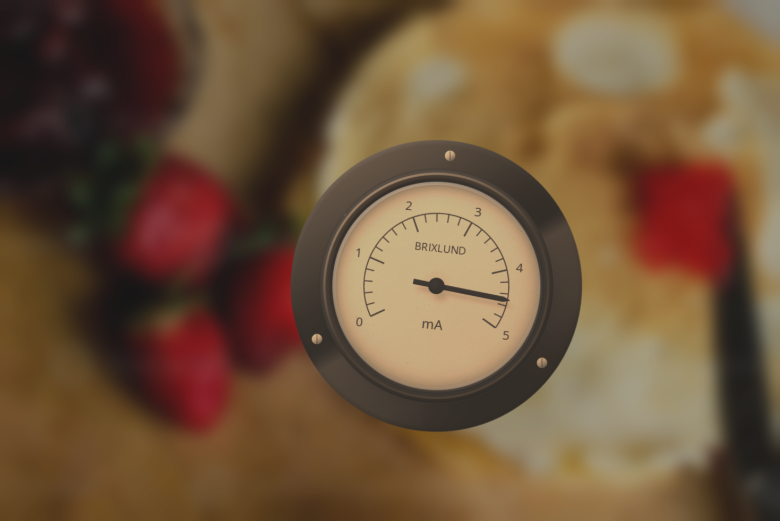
value=4.5 unit=mA
